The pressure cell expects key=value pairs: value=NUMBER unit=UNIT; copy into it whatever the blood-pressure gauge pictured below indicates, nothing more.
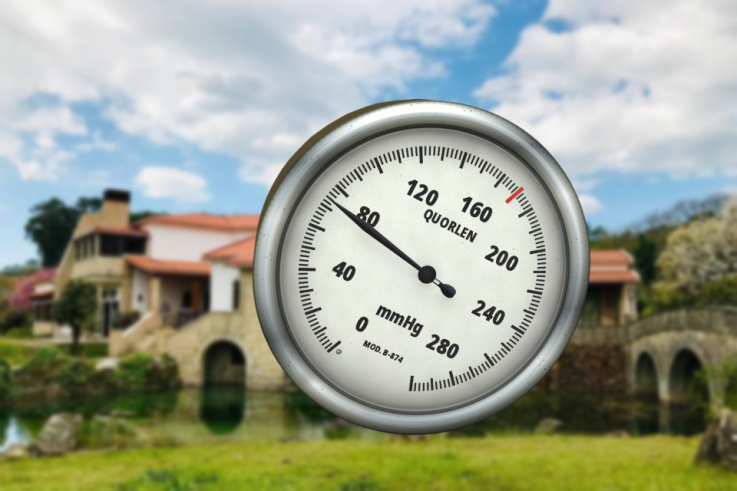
value=74 unit=mmHg
